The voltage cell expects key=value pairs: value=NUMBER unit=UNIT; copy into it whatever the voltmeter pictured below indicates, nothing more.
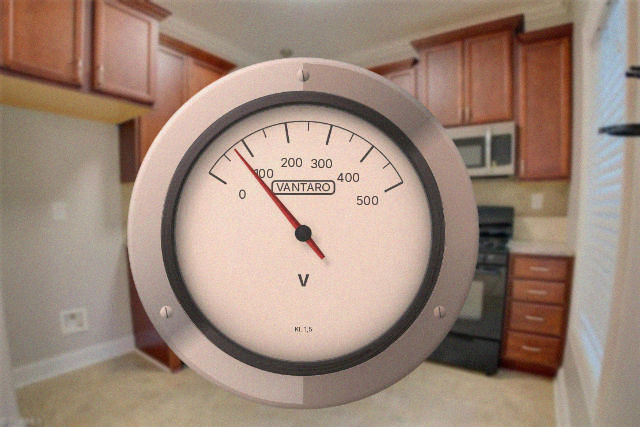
value=75 unit=V
